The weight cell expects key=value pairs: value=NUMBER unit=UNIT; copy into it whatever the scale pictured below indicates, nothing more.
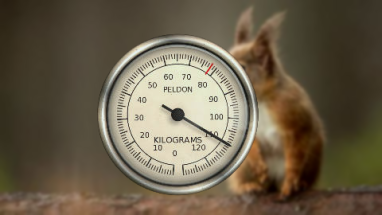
value=110 unit=kg
